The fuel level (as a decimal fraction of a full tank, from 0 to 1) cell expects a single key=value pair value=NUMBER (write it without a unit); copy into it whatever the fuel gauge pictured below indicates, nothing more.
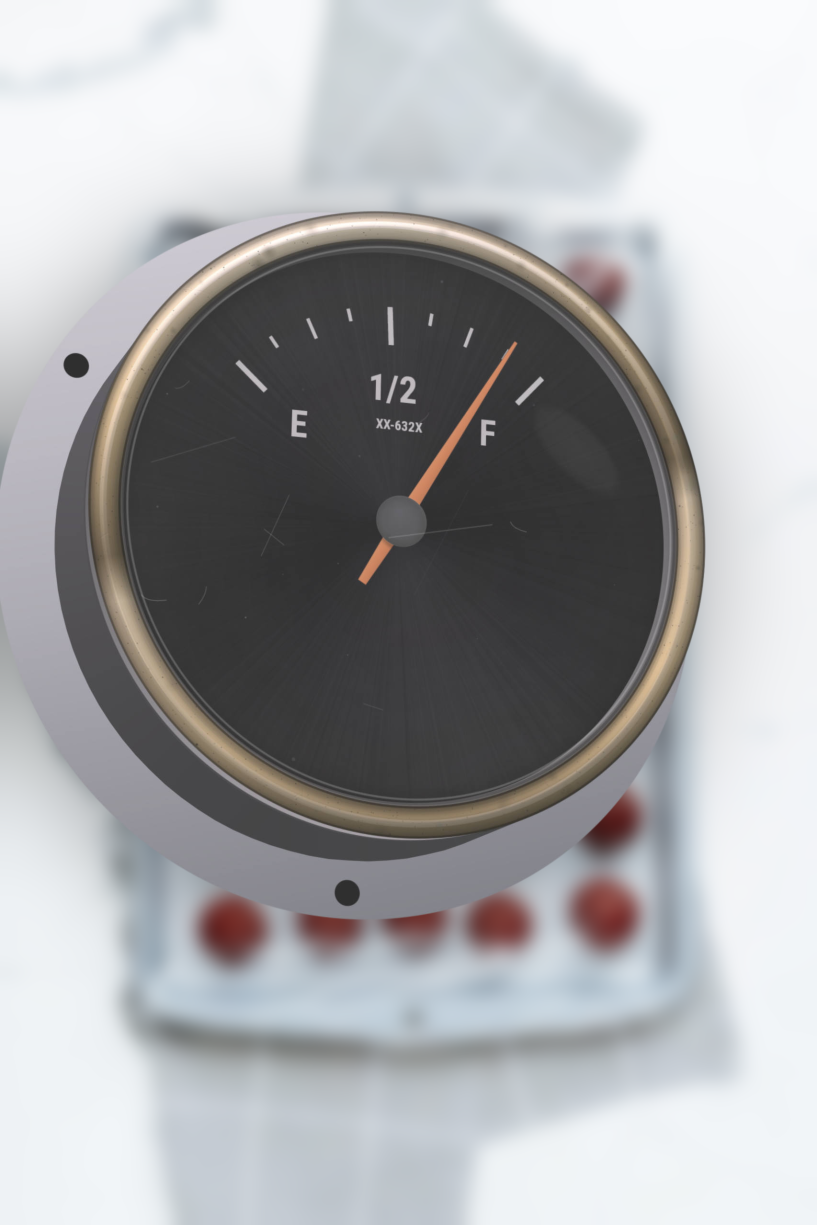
value=0.875
